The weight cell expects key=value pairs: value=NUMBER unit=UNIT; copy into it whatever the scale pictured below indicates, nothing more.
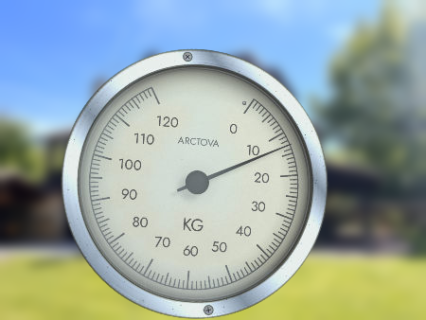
value=13 unit=kg
